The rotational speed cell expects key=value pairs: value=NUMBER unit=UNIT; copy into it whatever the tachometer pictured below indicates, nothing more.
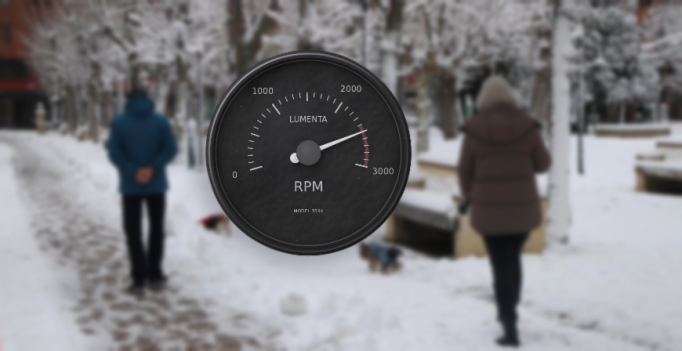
value=2500 unit=rpm
